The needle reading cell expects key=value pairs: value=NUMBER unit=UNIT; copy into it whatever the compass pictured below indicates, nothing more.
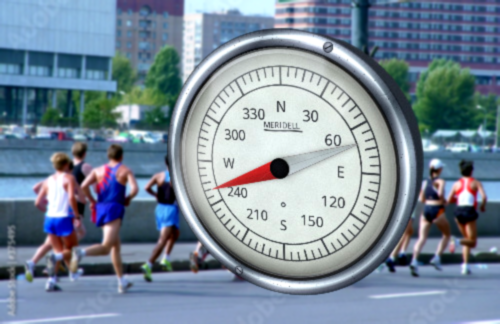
value=250 unit=°
